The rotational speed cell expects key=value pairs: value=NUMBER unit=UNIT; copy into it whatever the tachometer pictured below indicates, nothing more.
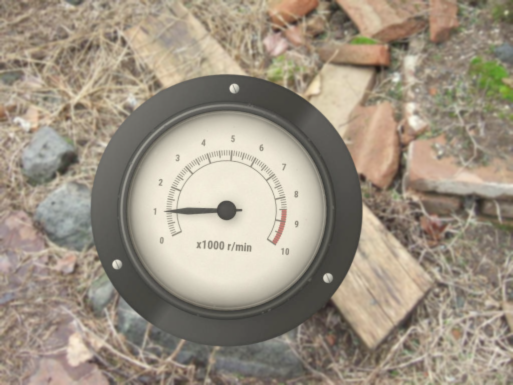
value=1000 unit=rpm
